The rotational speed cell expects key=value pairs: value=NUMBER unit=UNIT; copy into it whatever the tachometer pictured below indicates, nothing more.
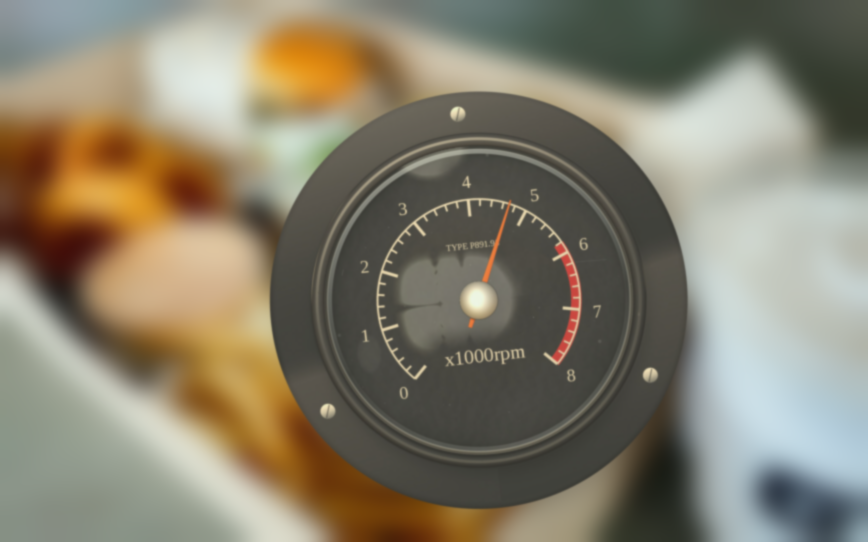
value=4700 unit=rpm
